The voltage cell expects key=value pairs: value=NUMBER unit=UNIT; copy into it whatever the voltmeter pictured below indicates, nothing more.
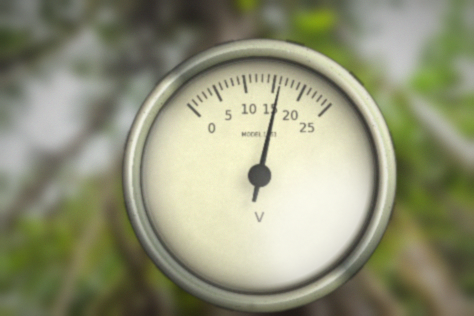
value=16 unit=V
